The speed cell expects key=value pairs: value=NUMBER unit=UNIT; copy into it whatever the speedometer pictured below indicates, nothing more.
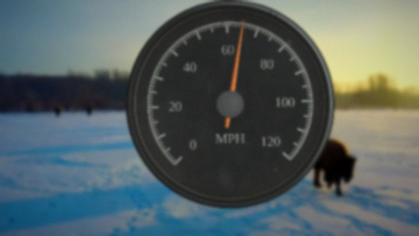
value=65 unit=mph
